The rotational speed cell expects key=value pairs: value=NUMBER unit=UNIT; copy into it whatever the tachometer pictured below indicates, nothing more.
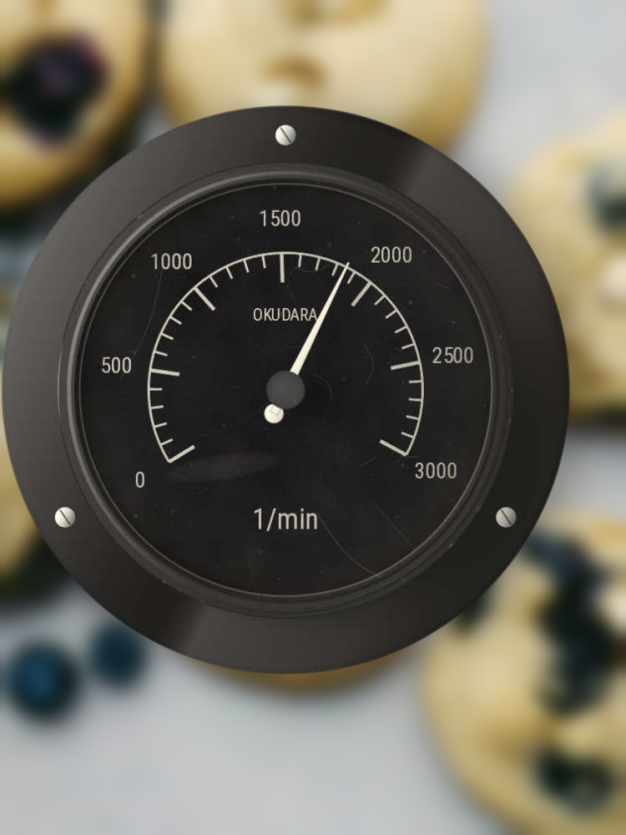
value=1850 unit=rpm
